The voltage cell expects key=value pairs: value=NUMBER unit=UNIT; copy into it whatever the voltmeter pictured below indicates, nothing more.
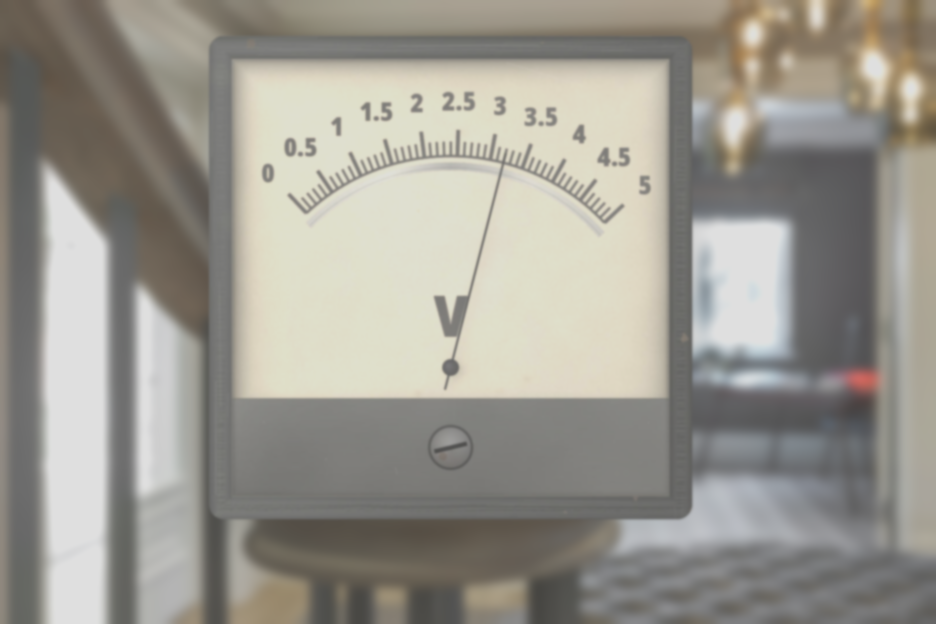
value=3.2 unit=V
